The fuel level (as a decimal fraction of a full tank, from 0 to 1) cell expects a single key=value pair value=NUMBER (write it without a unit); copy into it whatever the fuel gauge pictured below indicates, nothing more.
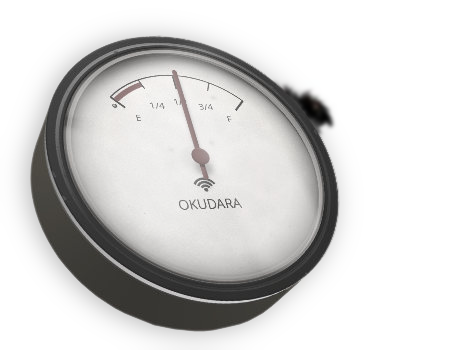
value=0.5
